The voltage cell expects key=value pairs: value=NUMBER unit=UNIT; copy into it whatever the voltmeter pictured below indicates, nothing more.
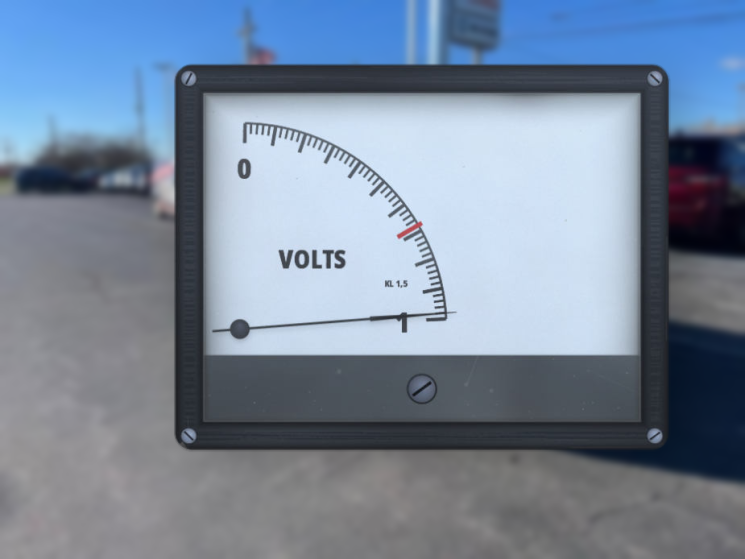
value=0.98 unit=V
